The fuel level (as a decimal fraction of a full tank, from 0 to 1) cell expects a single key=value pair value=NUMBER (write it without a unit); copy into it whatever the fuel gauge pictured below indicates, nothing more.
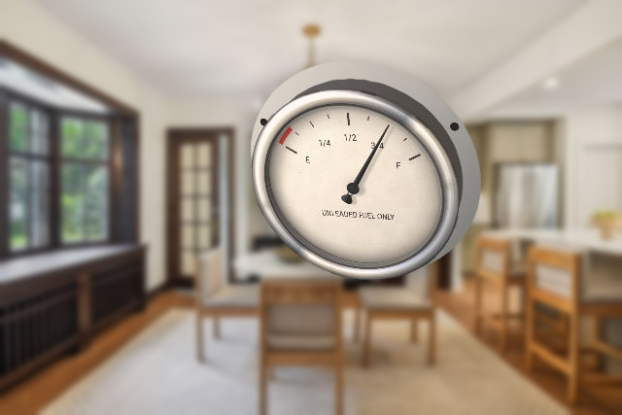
value=0.75
